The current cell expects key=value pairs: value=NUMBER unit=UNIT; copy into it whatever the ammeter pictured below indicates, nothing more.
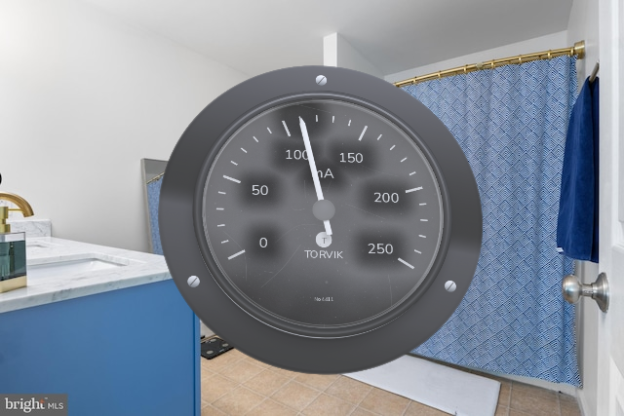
value=110 unit=mA
